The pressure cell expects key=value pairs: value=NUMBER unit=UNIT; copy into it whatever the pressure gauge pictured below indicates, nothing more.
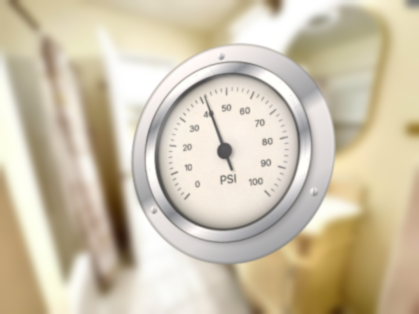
value=42 unit=psi
